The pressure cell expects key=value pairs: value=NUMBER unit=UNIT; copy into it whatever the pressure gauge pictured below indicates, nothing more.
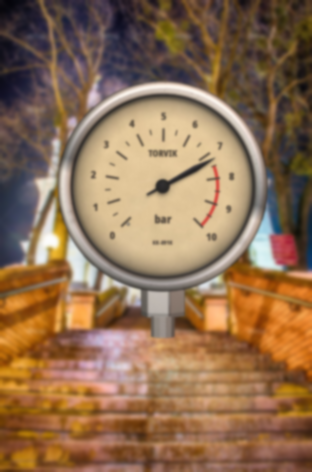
value=7.25 unit=bar
